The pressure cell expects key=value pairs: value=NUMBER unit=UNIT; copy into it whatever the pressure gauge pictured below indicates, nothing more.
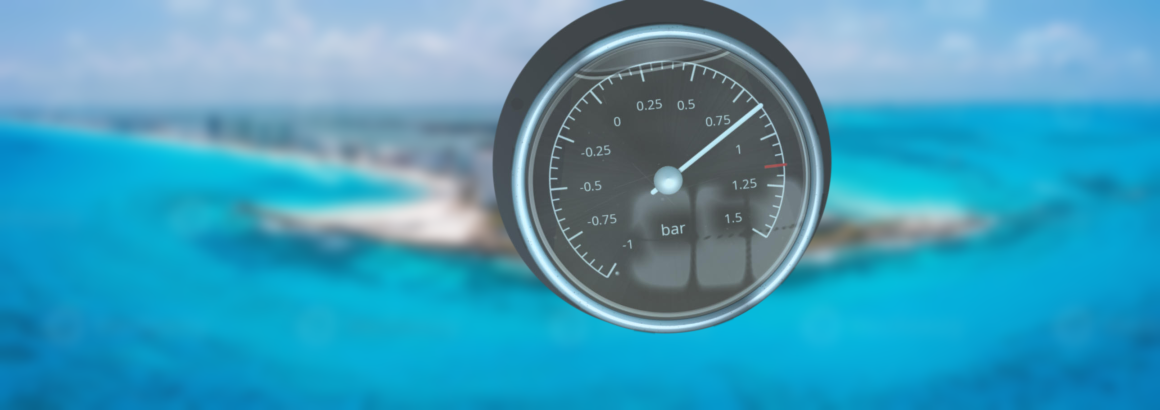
value=0.85 unit=bar
